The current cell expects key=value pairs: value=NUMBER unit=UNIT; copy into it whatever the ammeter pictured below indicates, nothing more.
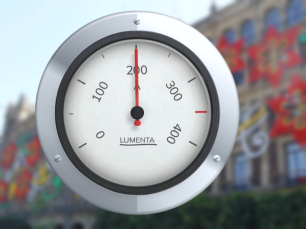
value=200 unit=A
